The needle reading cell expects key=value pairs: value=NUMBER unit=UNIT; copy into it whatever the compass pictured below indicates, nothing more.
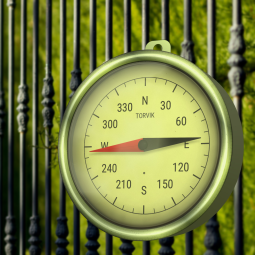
value=265 unit=°
